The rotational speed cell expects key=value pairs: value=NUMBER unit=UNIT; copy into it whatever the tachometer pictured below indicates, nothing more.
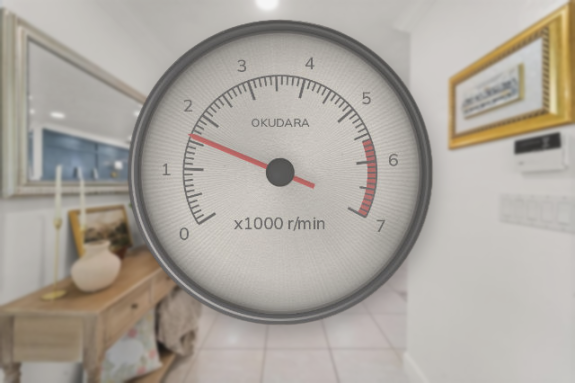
value=1600 unit=rpm
